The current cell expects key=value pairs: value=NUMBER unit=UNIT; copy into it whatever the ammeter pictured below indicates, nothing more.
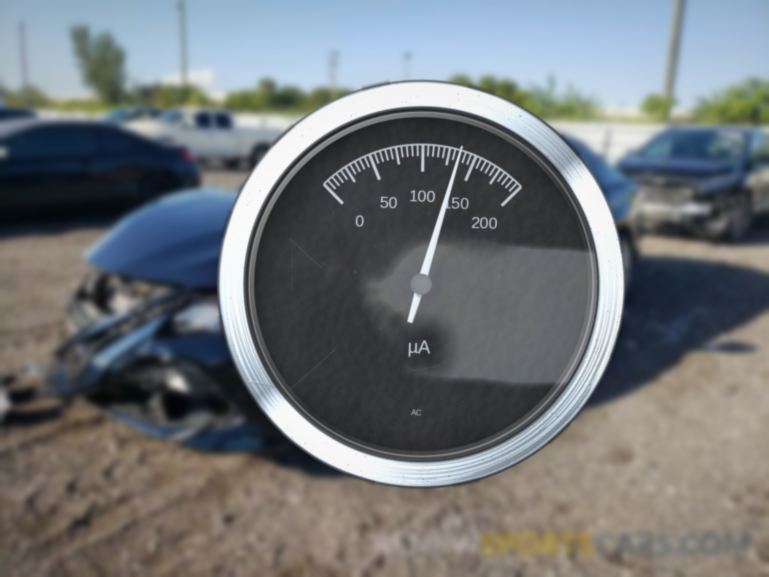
value=135 unit=µA
